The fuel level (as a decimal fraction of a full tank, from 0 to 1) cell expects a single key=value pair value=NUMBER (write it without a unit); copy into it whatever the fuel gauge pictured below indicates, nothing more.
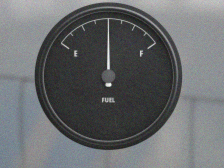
value=0.5
